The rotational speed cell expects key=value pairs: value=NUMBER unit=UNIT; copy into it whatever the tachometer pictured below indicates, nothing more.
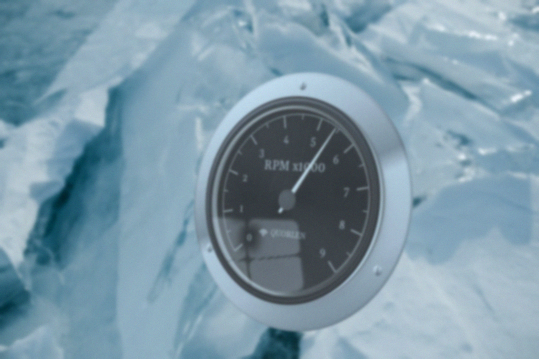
value=5500 unit=rpm
